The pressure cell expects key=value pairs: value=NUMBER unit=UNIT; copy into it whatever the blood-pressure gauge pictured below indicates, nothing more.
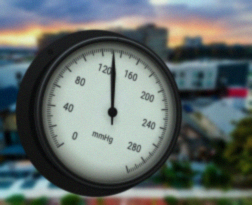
value=130 unit=mmHg
